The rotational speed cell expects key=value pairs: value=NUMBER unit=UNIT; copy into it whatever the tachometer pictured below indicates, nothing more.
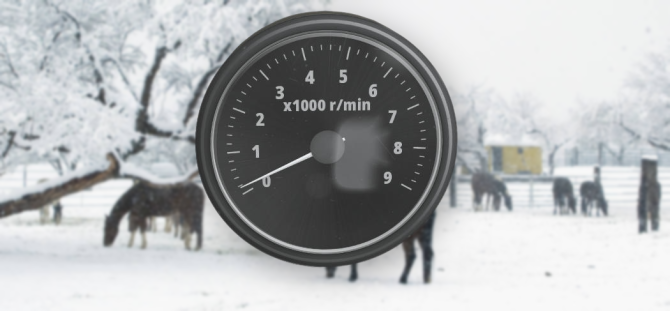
value=200 unit=rpm
